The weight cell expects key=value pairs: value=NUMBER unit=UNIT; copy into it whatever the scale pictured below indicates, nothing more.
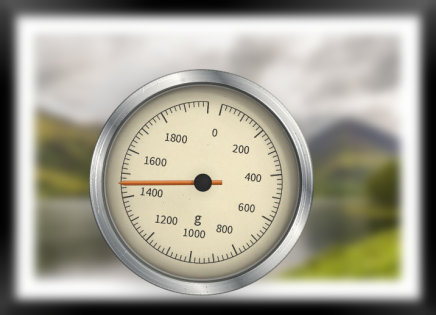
value=1460 unit=g
